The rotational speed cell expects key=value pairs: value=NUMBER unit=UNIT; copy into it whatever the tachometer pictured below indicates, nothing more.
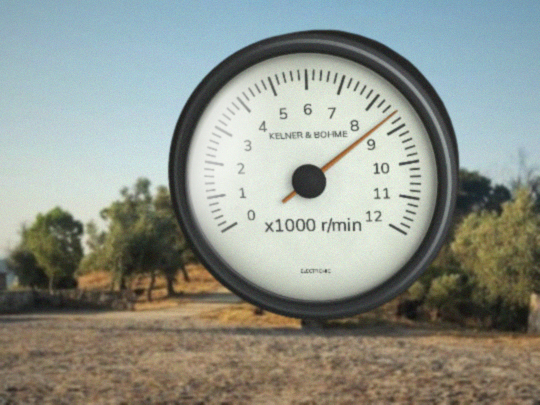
value=8600 unit=rpm
